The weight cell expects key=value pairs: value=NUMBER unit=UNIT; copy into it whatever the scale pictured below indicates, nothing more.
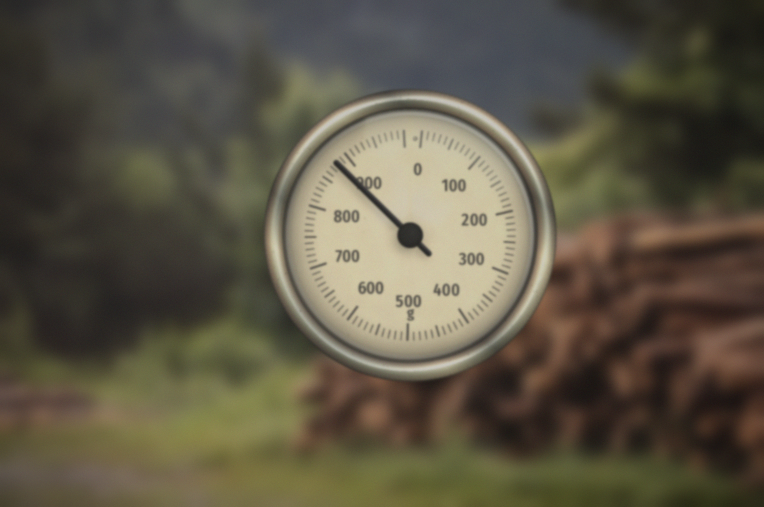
value=880 unit=g
